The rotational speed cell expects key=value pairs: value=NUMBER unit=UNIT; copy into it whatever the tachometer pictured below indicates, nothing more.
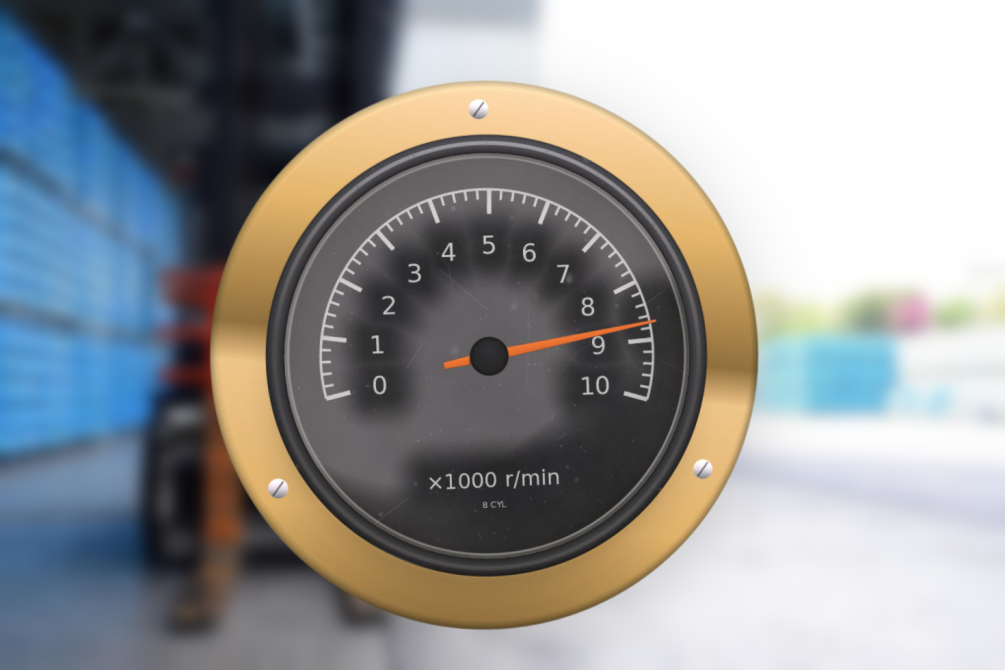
value=8700 unit=rpm
